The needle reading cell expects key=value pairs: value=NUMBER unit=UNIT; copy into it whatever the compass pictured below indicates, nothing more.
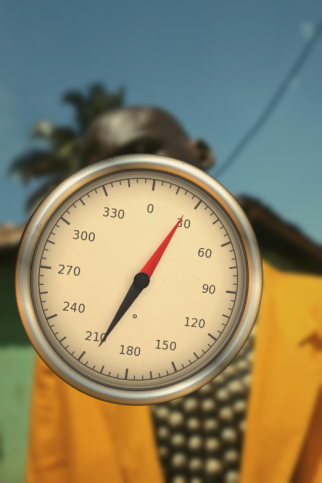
value=25 unit=°
